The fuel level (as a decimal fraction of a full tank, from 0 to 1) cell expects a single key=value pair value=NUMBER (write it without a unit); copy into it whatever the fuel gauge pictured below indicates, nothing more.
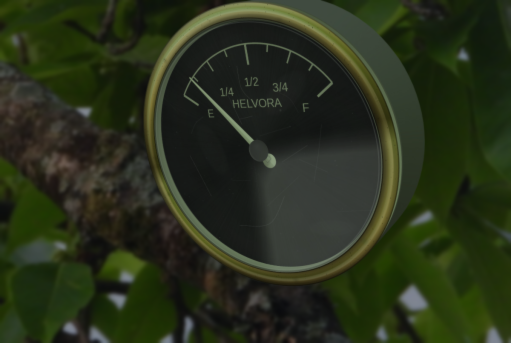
value=0.125
